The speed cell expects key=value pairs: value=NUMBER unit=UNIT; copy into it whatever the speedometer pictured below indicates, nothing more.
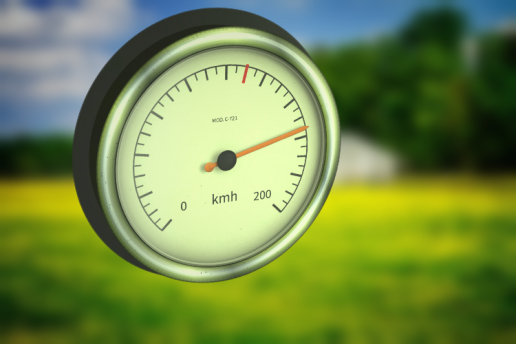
value=155 unit=km/h
